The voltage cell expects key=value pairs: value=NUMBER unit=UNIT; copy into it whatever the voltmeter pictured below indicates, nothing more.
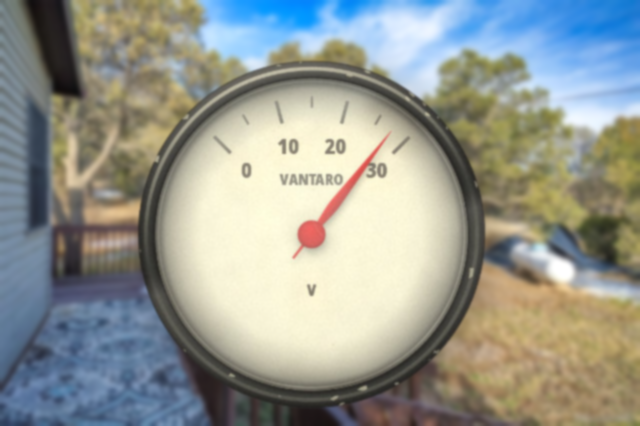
value=27.5 unit=V
